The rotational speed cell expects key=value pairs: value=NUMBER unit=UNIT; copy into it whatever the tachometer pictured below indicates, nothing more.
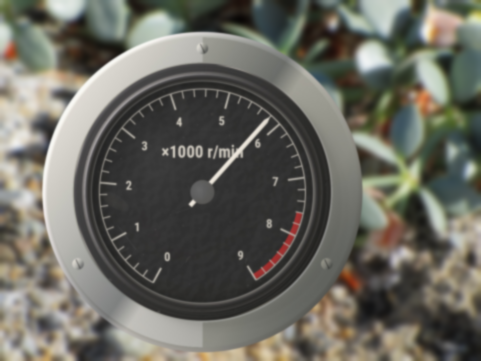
value=5800 unit=rpm
